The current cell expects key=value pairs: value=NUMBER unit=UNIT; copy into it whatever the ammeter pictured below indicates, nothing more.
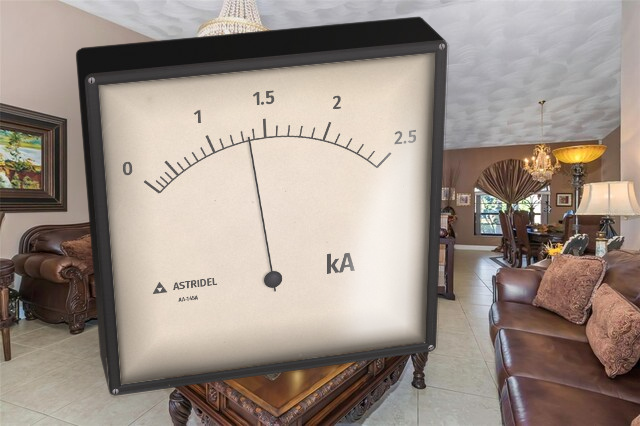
value=1.35 unit=kA
